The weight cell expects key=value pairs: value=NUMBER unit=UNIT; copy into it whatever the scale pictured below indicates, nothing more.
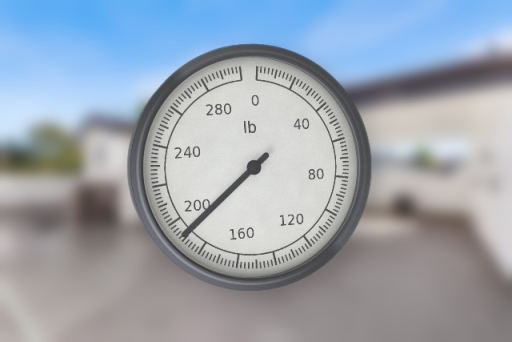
value=192 unit=lb
